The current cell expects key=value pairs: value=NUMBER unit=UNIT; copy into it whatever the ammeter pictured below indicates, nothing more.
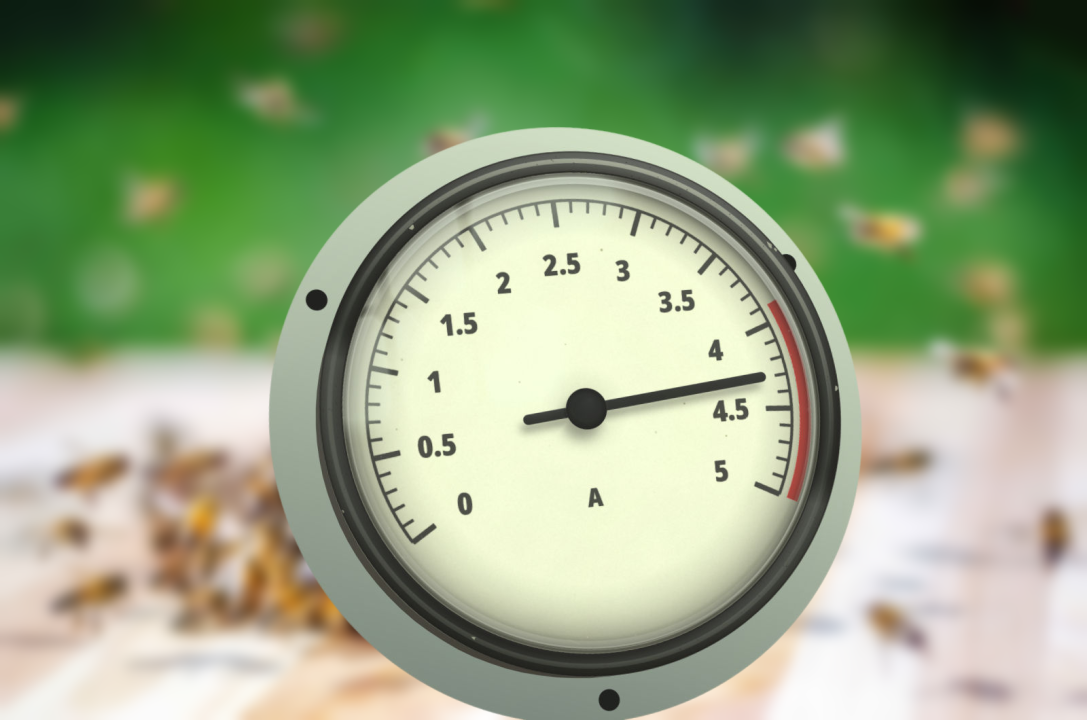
value=4.3 unit=A
